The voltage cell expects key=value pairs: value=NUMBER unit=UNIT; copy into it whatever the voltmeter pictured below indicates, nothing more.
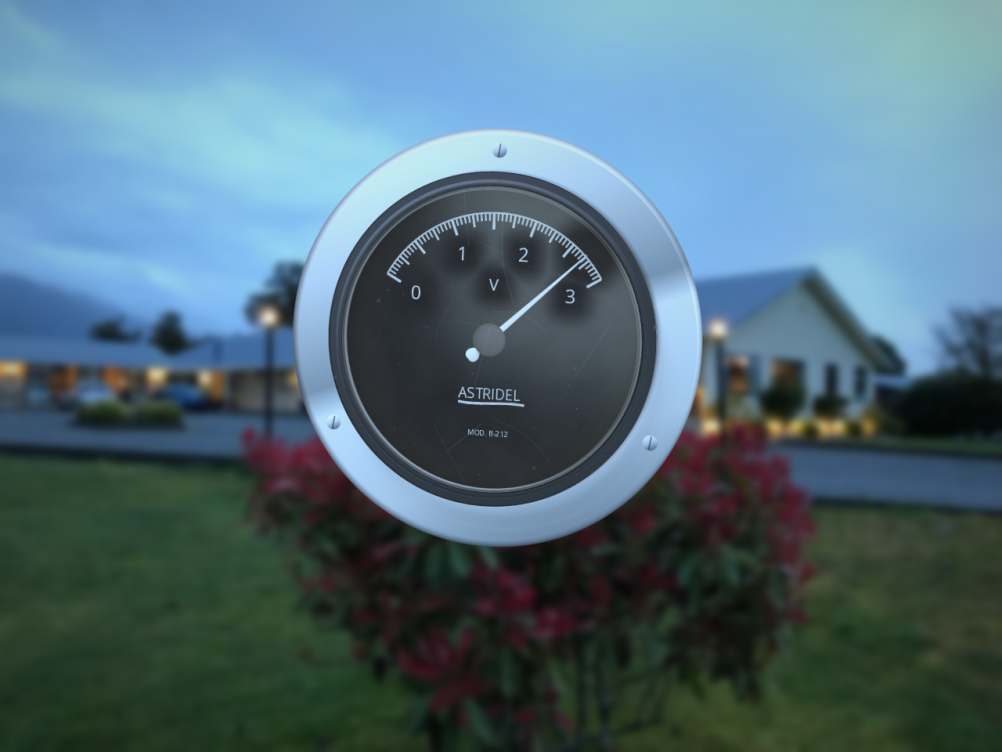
value=2.7 unit=V
